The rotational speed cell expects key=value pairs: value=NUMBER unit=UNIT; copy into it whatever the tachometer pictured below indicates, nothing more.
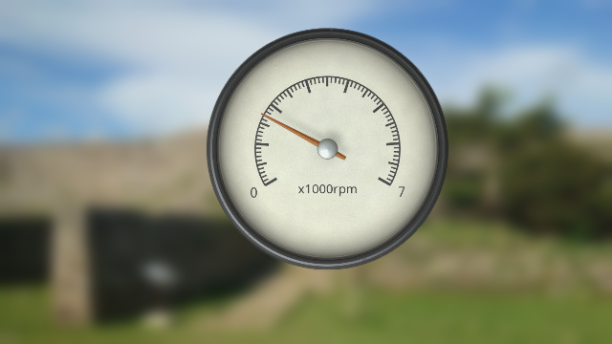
value=1700 unit=rpm
